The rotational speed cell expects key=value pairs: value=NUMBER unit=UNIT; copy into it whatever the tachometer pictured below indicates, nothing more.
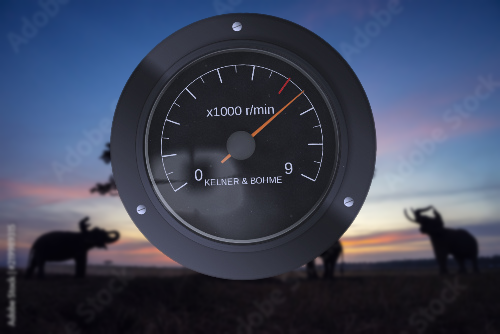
value=6500 unit=rpm
